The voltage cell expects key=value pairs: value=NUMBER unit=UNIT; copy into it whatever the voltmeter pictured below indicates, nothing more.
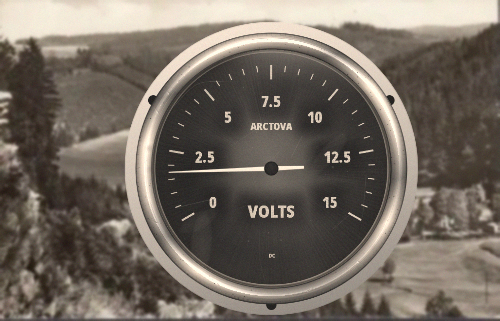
value=1.75 unit=V
